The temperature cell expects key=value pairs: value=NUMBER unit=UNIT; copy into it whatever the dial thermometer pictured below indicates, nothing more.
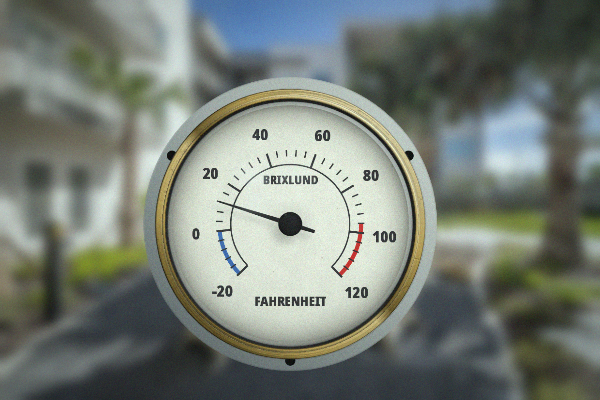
value=12 unit=°F
